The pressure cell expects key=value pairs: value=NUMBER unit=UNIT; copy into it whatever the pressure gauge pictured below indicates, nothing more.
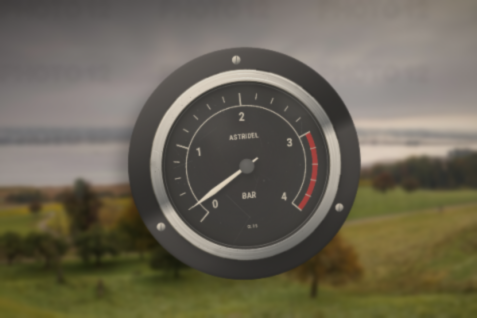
value=0.2 unit=bar
